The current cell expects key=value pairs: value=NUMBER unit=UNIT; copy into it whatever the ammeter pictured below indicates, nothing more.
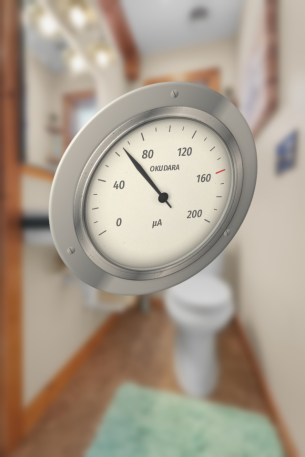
value=65 unit=µA
